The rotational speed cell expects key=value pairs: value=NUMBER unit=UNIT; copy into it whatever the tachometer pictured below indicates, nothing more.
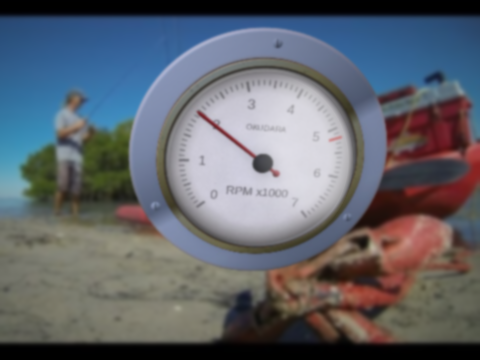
value=2000 unit=rpm
